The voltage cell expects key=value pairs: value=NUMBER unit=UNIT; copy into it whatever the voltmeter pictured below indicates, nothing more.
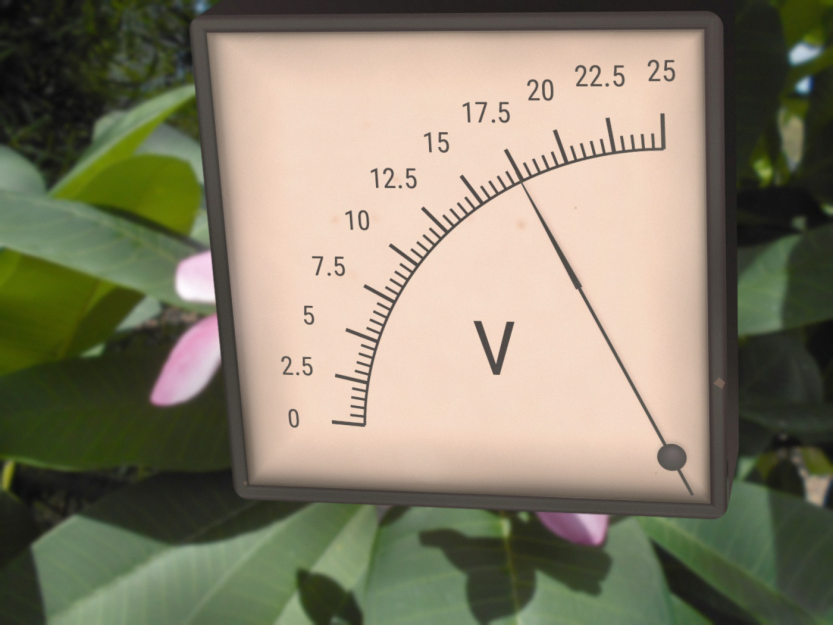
value=17.5 unit=V
